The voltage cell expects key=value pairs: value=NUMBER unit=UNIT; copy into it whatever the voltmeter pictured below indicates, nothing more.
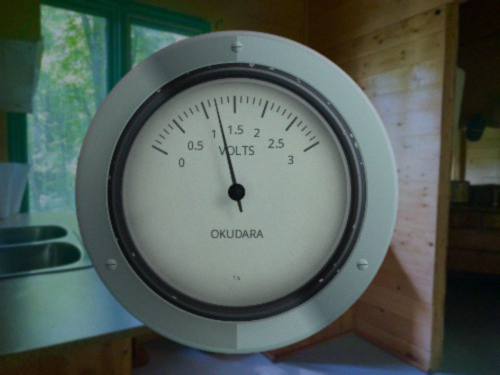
value=1.2 unit=V
